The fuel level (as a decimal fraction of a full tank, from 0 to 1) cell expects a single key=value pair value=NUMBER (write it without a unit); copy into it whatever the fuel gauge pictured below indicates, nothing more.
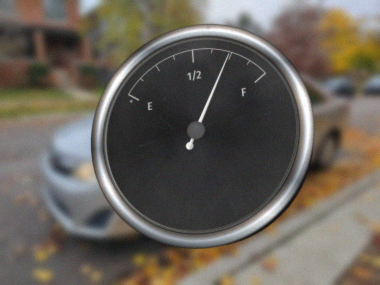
value=0.75
